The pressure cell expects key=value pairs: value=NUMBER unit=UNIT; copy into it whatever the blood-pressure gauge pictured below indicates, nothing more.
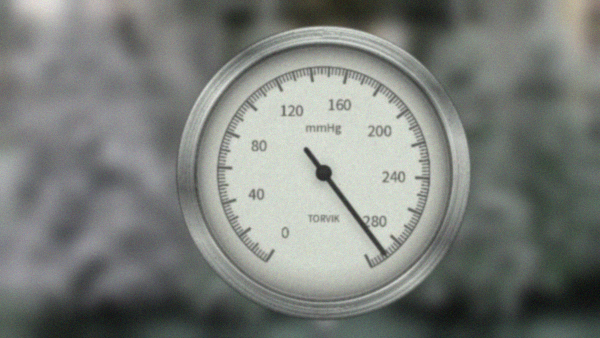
value=290 unit=mmHg
